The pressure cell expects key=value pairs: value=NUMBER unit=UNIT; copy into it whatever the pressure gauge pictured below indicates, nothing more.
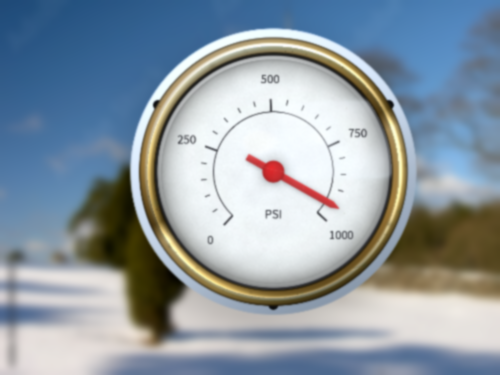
value=950 unit=psi
